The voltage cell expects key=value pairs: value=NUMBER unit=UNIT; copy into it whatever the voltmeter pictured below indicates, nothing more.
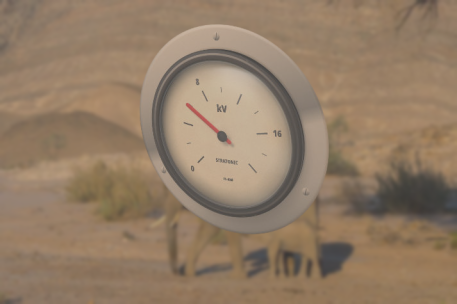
value=6 unit=kV
